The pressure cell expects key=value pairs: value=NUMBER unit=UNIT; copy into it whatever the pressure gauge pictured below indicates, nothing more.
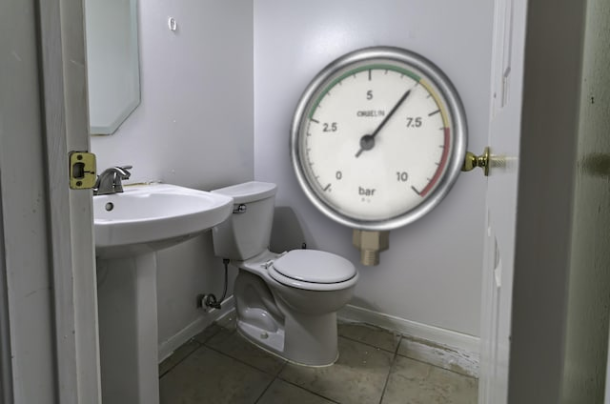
value=6.5 unit=bar
